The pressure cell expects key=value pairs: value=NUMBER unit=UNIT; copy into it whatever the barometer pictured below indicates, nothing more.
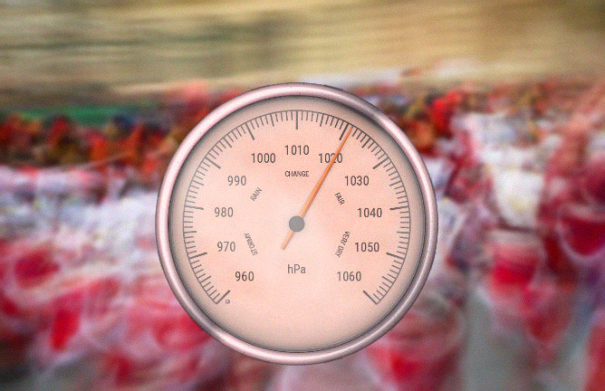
value=1021 unit=hPa
